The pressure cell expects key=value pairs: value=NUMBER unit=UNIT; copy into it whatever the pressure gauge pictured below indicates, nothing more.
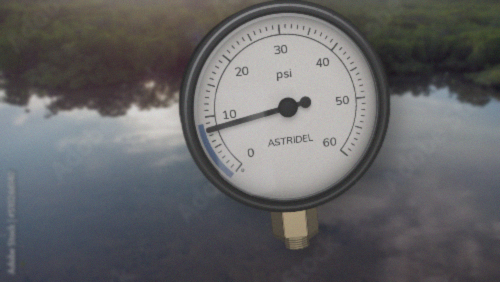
value=8 unit=psi
